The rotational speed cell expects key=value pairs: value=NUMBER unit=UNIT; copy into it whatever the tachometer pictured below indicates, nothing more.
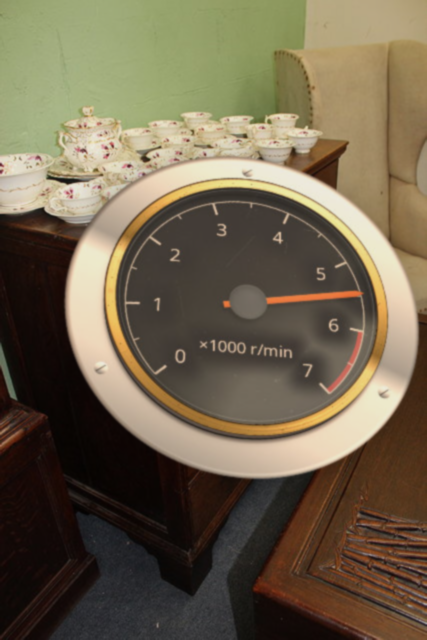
value=5500 unit=rpm
